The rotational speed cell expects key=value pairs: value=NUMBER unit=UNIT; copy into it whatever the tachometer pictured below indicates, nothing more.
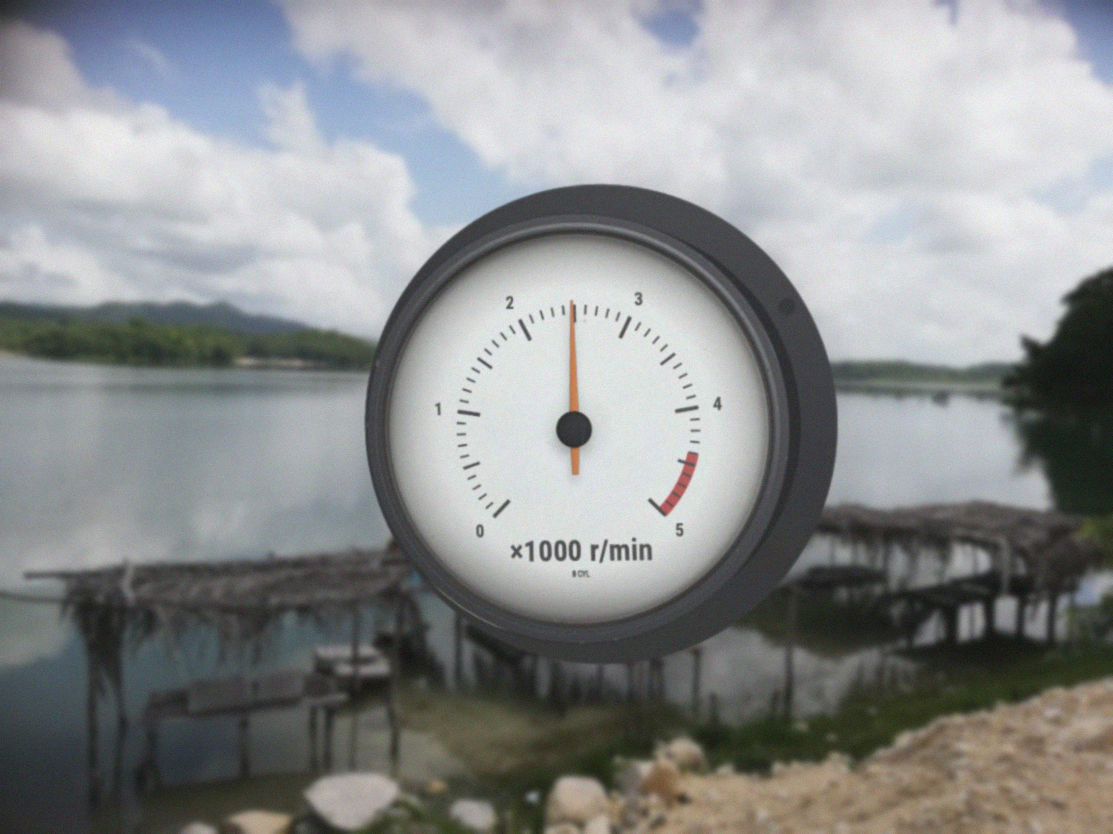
value=2500 unit=rpm
